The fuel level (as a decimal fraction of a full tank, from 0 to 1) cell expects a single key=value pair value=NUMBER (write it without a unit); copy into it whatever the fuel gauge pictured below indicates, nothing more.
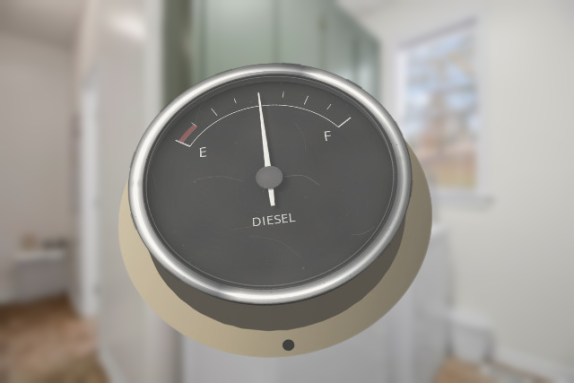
value=0.5
